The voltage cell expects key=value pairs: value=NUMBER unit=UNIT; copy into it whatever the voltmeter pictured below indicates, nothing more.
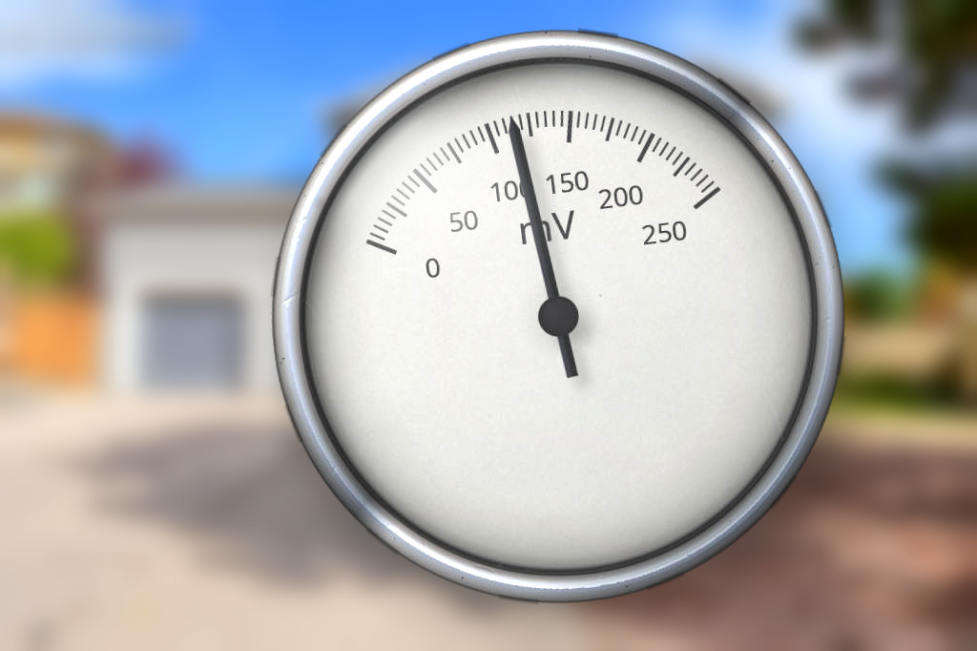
value=115 unit=mV
